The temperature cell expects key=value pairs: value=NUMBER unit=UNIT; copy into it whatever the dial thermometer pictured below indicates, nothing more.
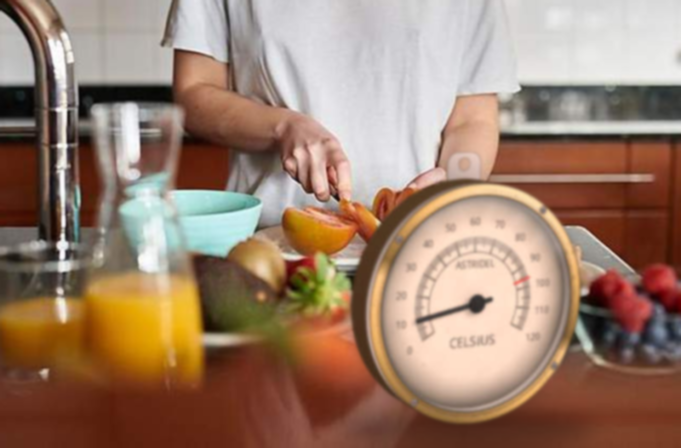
value=10 unit=°C
